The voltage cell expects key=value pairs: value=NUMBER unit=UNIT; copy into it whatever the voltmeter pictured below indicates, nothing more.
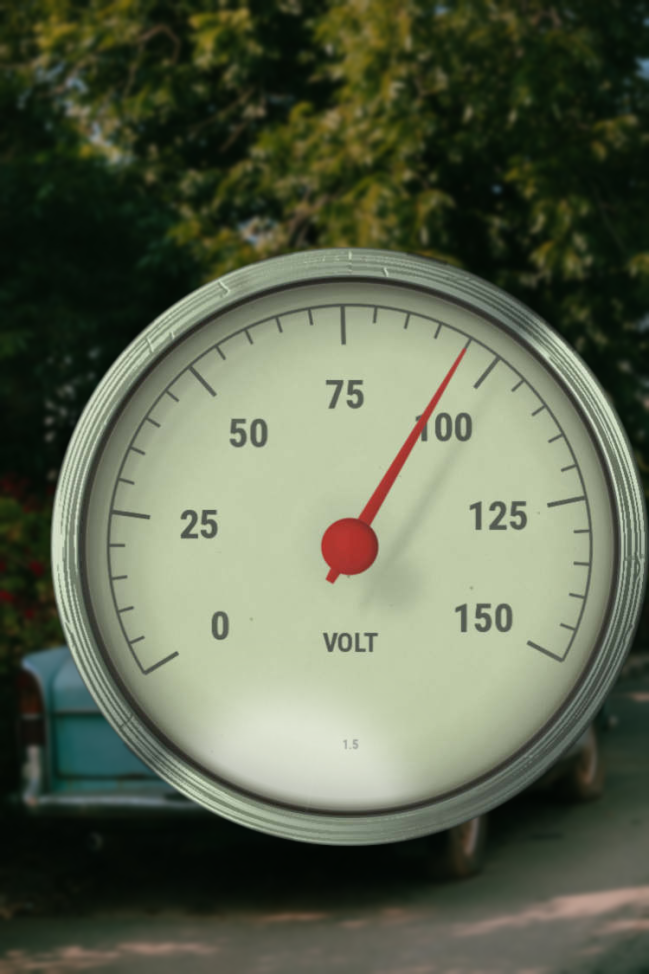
value=95 unit=V
